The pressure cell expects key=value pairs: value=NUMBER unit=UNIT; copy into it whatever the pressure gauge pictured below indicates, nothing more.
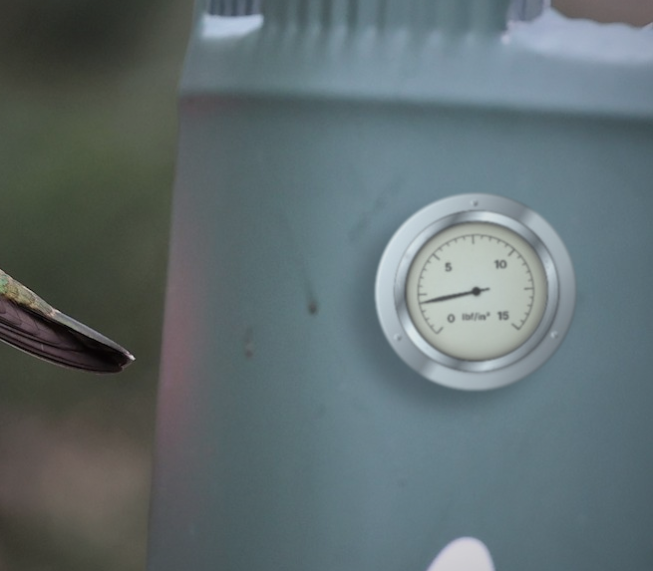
value=2 unit=psi
